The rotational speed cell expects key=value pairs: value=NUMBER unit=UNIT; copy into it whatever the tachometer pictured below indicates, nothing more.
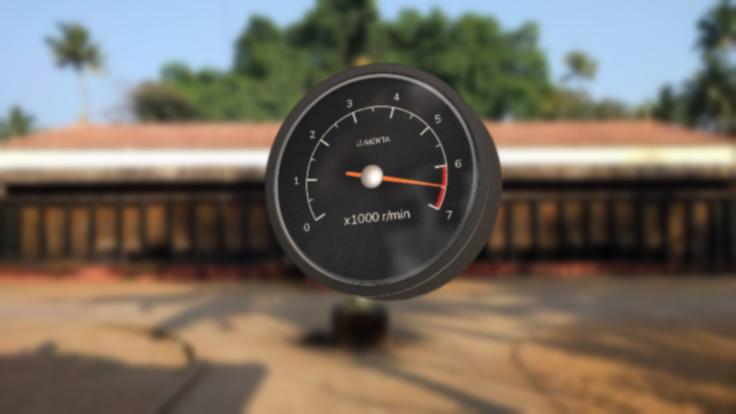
value=6500 unit=rpm
